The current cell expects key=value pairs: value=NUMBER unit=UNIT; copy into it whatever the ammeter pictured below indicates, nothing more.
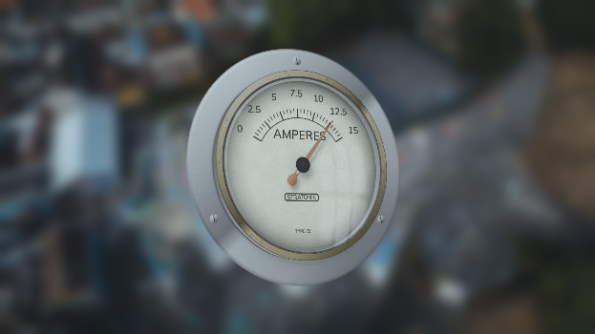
value=12.5 unit=A
